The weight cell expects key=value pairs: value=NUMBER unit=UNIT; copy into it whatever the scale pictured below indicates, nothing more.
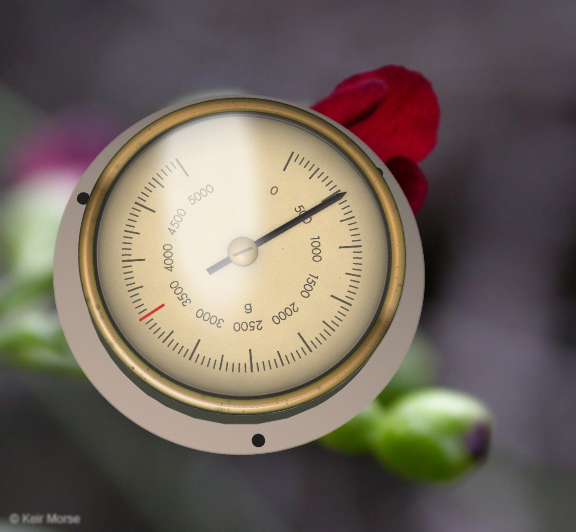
value=550 unit=g
